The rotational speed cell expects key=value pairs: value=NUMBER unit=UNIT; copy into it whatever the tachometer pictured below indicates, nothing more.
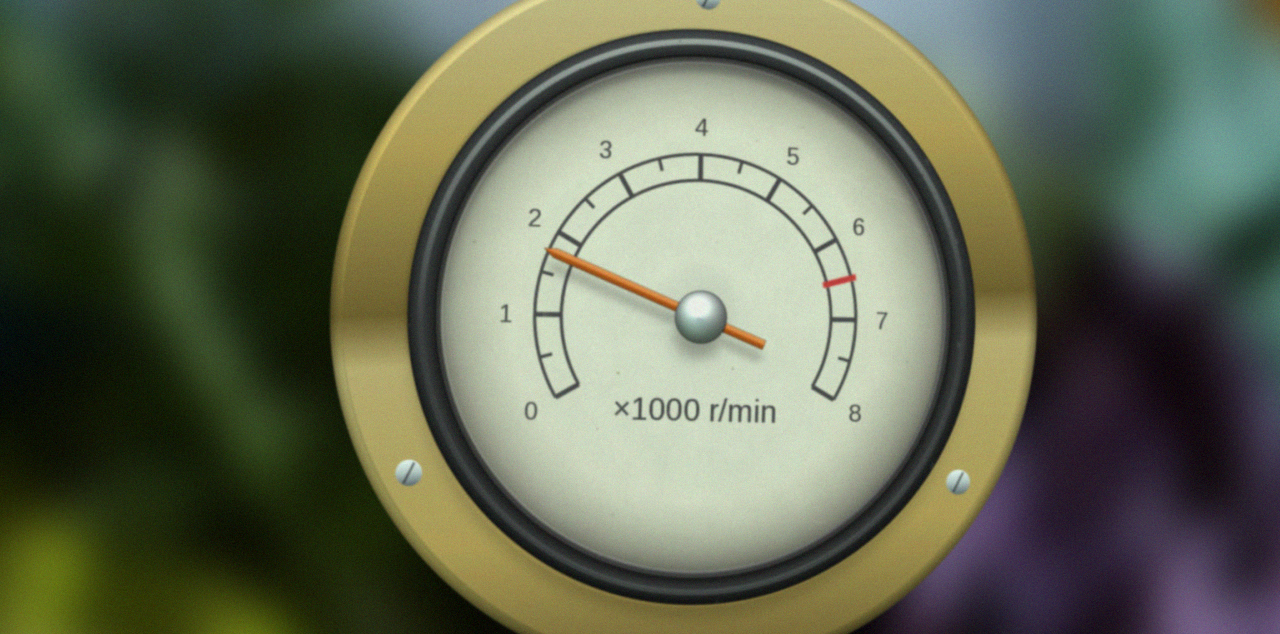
value=1750 unit=rpm
